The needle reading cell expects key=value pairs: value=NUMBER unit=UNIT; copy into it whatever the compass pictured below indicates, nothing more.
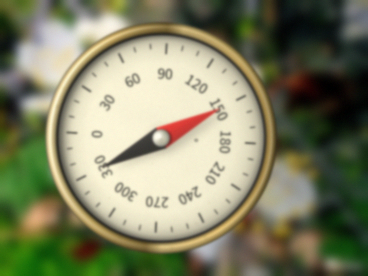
value=150 unit=°
